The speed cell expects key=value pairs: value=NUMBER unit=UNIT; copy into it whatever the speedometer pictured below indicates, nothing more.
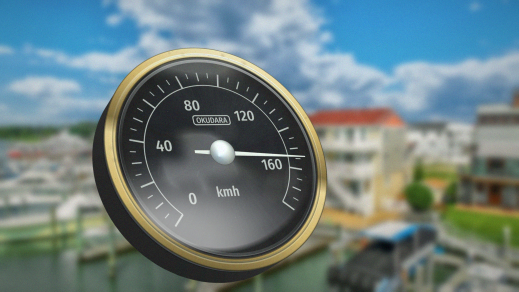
value=155 unit=km/h
